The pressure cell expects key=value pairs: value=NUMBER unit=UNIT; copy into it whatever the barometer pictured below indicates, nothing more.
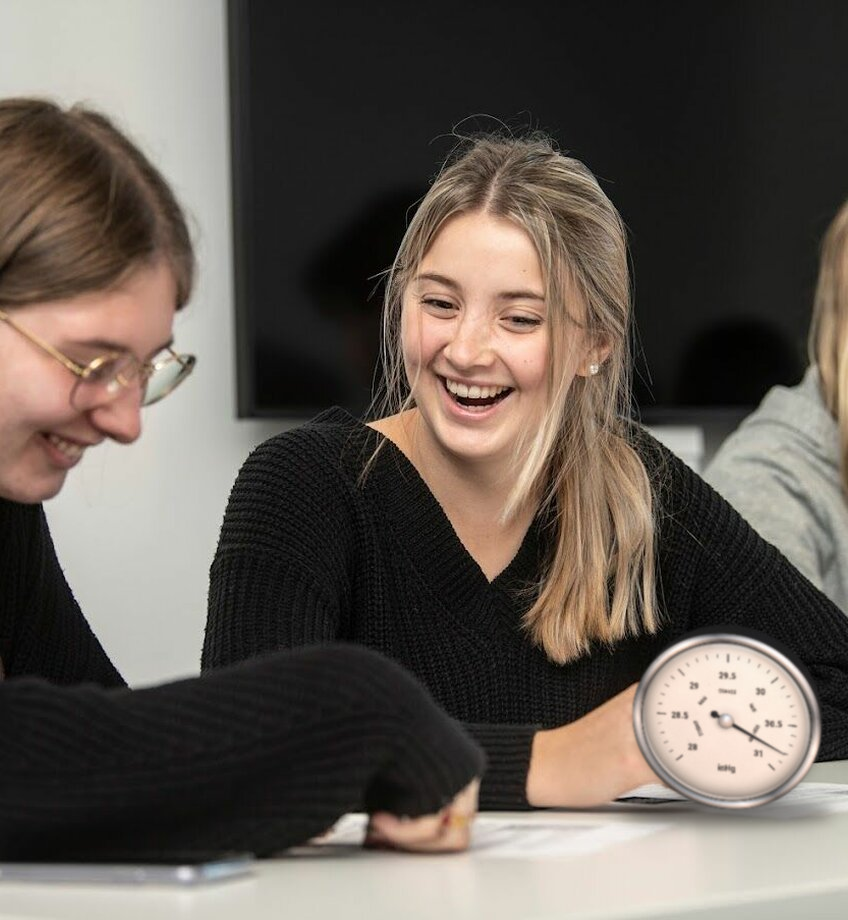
value=30.8 unit=inHg
